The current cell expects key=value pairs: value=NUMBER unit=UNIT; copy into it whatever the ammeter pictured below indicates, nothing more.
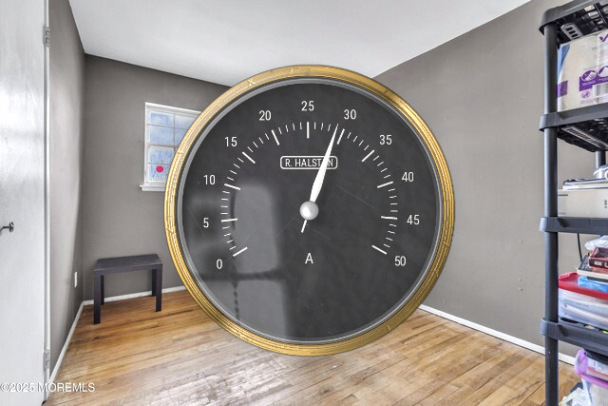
value=29 unit=A
